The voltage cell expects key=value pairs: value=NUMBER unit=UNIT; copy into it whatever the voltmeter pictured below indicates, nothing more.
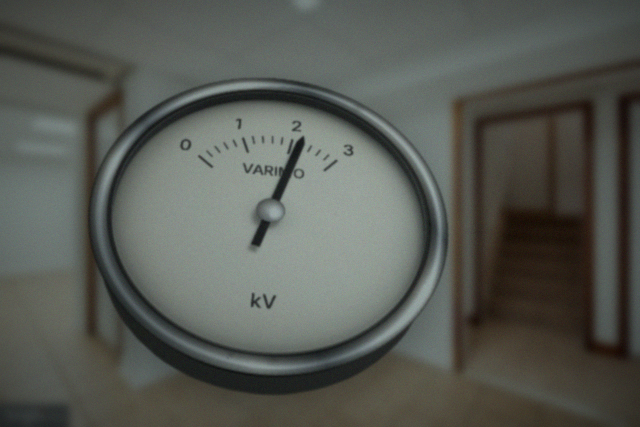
value=2.2 unit=kV
